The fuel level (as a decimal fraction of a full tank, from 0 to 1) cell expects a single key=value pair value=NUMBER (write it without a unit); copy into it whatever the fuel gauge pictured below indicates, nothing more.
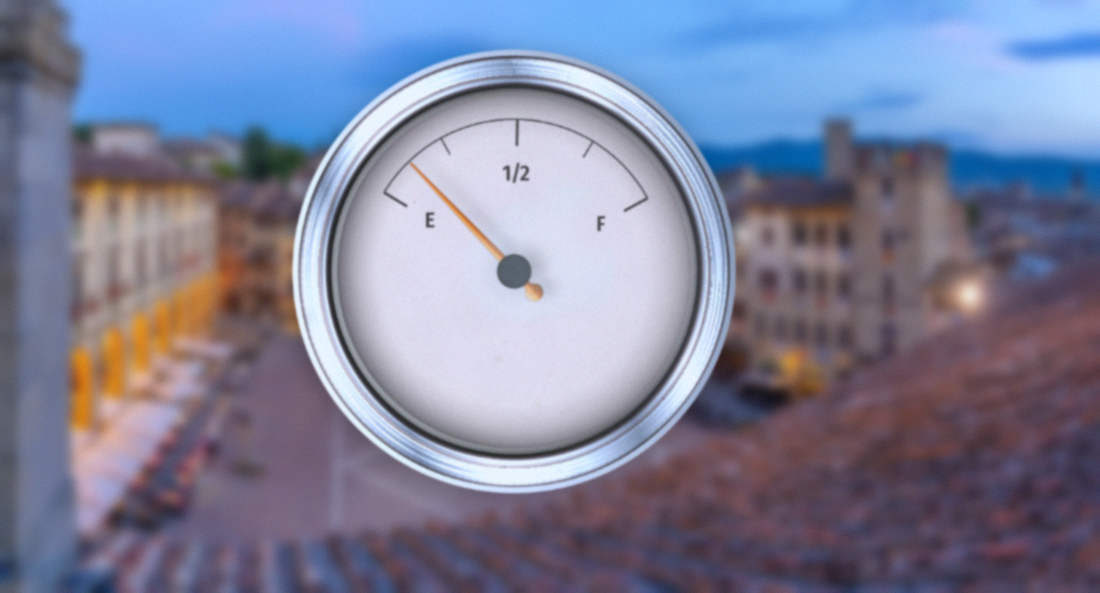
value=0.125
